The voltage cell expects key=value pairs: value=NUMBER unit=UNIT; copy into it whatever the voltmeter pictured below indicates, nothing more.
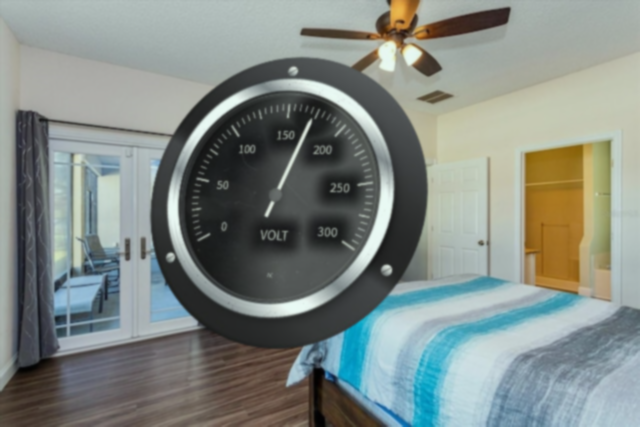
value=175 unit=V
